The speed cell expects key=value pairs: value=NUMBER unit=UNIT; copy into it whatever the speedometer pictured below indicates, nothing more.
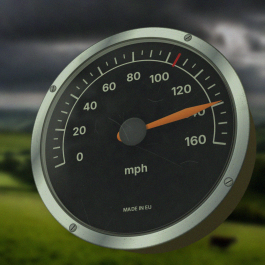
value=140 unit=mph
